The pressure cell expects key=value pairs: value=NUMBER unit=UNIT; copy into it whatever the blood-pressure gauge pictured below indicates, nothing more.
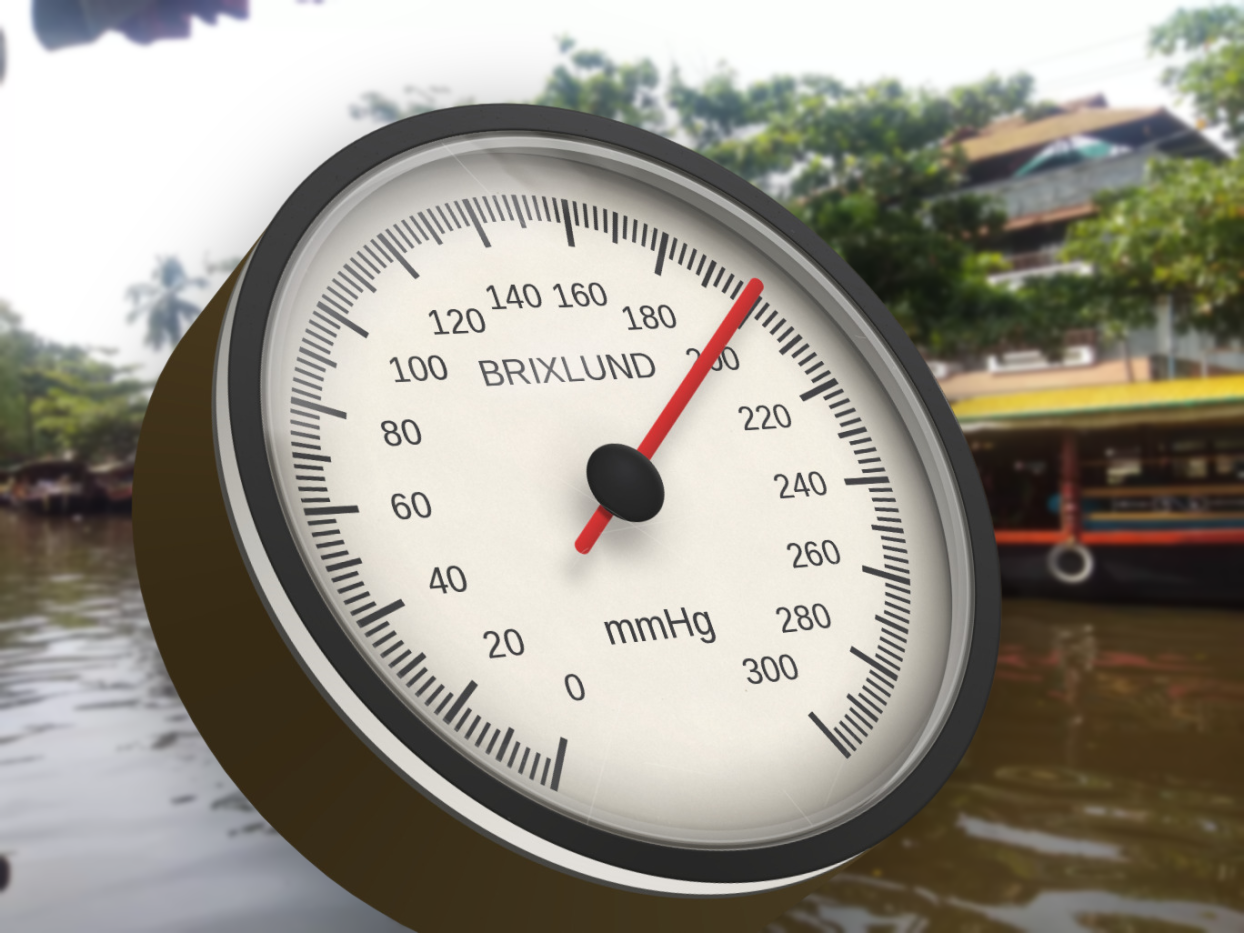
value=198 unit=mmHg
